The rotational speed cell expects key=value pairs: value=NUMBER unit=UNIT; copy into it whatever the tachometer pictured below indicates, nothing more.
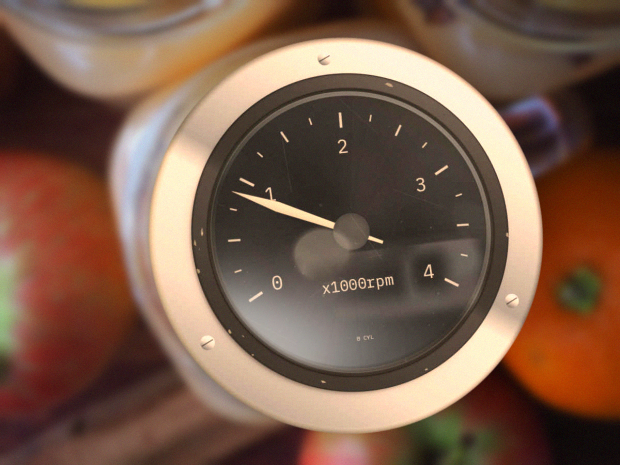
value=875 unit=rpm
